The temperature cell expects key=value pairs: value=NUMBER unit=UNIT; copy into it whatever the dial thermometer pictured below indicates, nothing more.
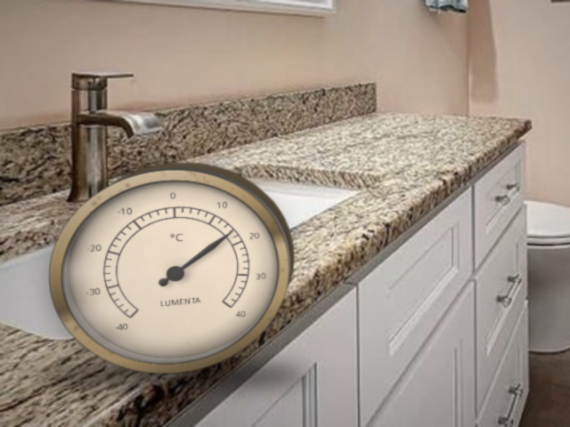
value=16 unit=°C
